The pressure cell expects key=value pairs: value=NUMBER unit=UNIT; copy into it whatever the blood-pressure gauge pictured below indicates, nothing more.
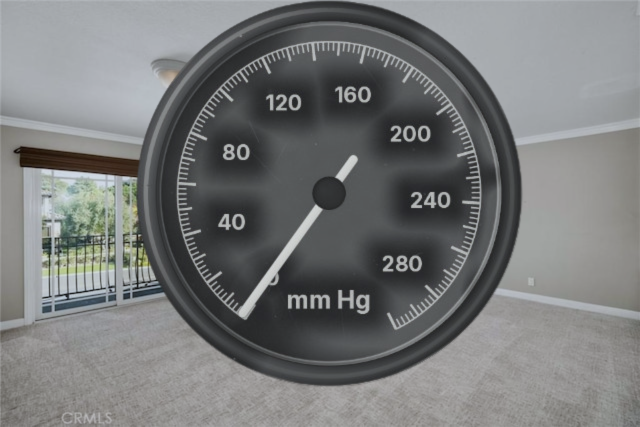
value=2 unit=mmHg
